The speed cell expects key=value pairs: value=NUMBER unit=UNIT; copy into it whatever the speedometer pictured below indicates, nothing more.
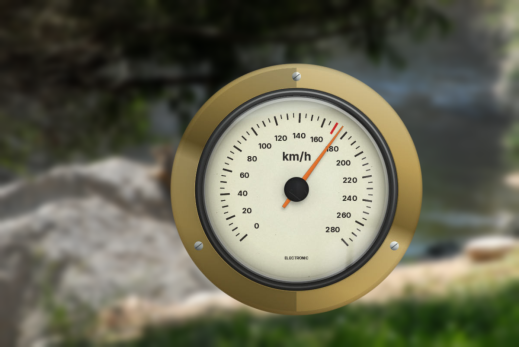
value=175 unit=km/h
